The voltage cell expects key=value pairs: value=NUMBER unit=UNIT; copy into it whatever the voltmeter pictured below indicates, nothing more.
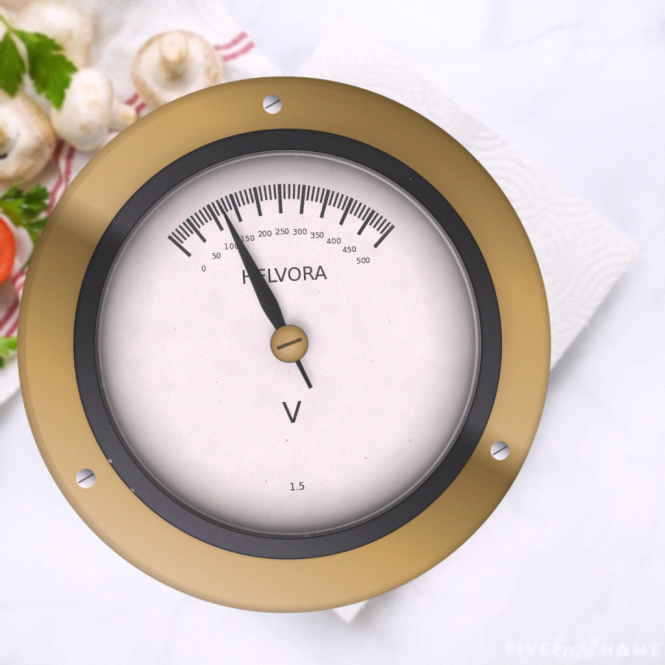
value=120 unit=V
